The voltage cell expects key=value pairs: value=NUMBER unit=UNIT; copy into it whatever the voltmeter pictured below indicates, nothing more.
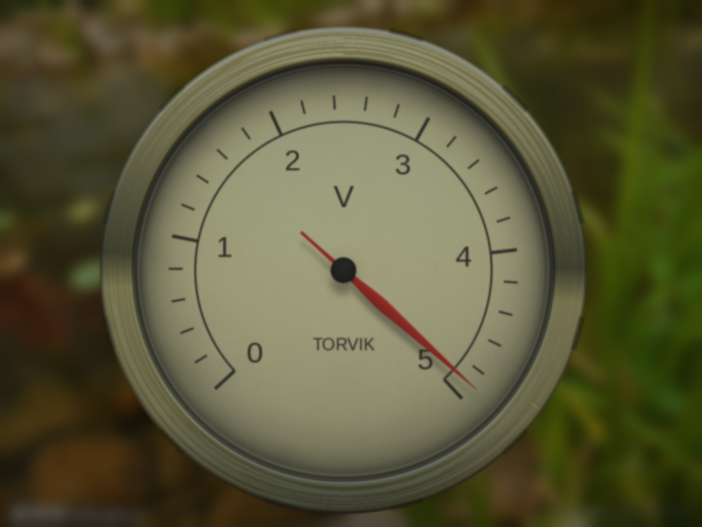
value=4.9 unit=V
